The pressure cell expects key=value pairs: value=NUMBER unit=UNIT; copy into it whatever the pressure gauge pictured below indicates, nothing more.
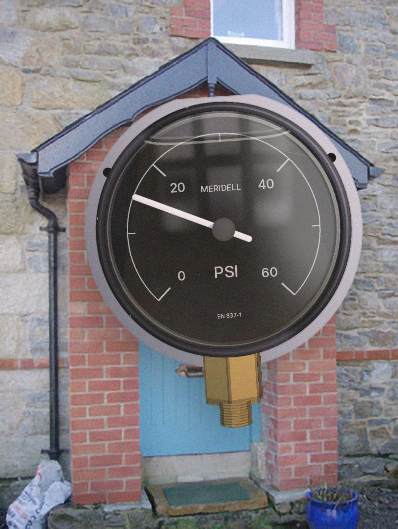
value=15 unit=psi
